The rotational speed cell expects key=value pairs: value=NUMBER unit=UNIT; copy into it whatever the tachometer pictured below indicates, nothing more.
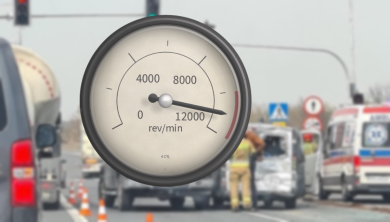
value=11000 unit=rpm
